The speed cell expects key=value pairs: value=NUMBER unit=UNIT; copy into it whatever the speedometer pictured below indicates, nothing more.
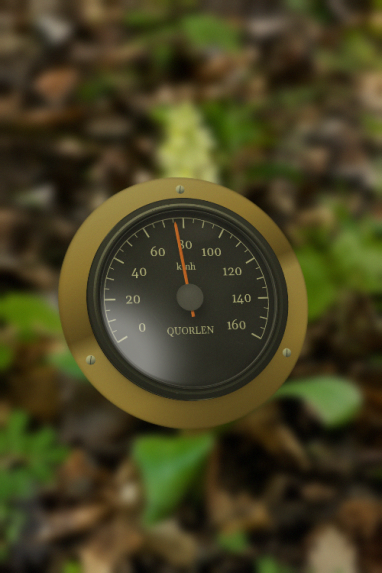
value=75 unit=km/h
